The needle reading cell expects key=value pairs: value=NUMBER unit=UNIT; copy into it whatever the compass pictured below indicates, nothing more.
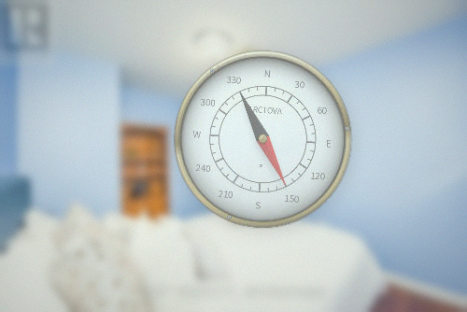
value=150 unit=°
